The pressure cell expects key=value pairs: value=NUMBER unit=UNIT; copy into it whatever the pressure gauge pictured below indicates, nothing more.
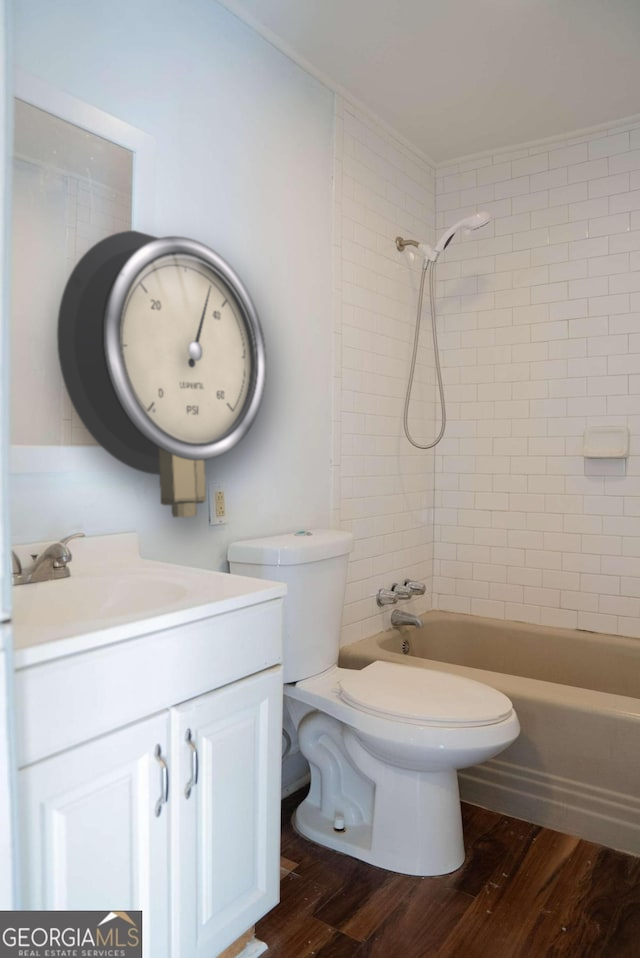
value=35 unit=psi
